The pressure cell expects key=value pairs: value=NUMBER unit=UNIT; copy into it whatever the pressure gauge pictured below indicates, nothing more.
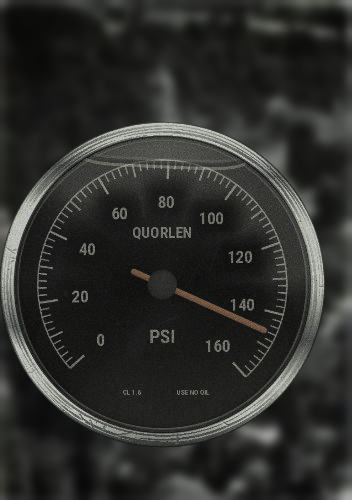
value=146 unit=psi
